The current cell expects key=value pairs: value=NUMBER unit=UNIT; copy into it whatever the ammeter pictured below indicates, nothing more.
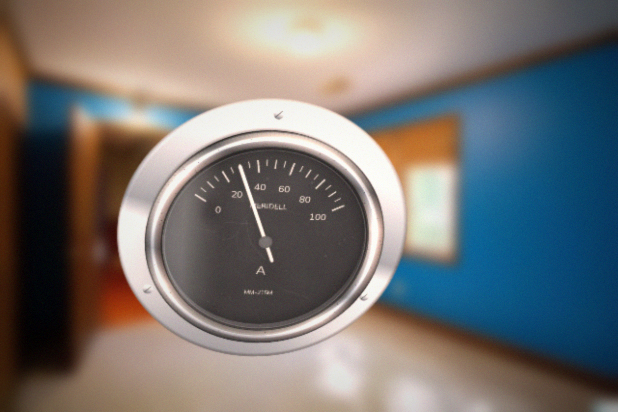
value=30 unit=A
